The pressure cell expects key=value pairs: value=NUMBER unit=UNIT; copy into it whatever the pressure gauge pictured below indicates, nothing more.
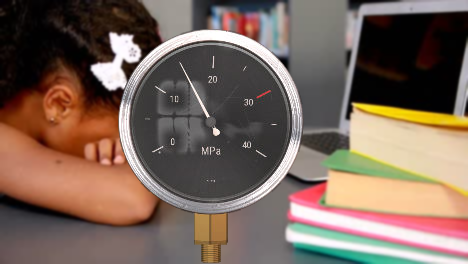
value=15 unit=MPa
